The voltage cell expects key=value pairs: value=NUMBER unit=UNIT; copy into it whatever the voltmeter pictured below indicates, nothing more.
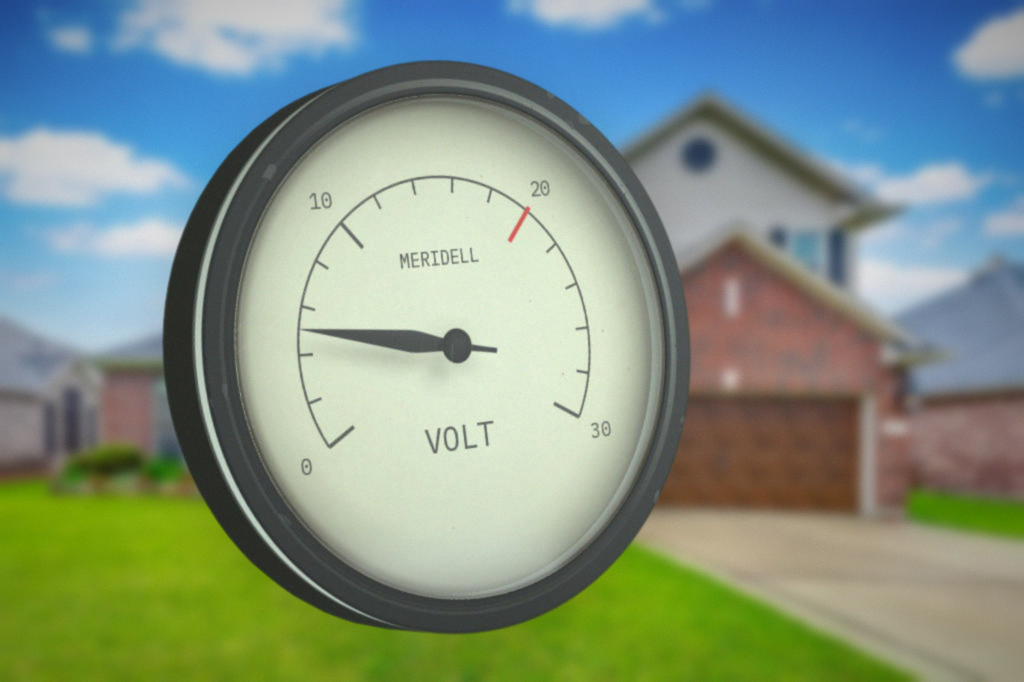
value=5 unit=V
